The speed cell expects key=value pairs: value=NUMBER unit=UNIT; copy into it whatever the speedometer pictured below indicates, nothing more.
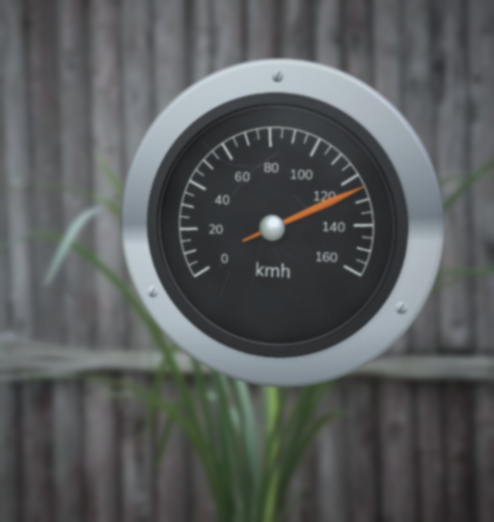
value=125 unit=km/h
